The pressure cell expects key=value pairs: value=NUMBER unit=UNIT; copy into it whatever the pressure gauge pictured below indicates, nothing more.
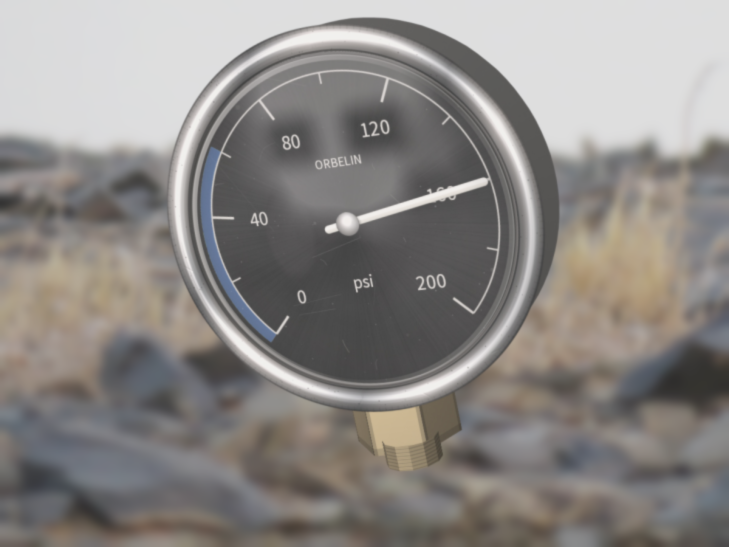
value=160 unit=psi
